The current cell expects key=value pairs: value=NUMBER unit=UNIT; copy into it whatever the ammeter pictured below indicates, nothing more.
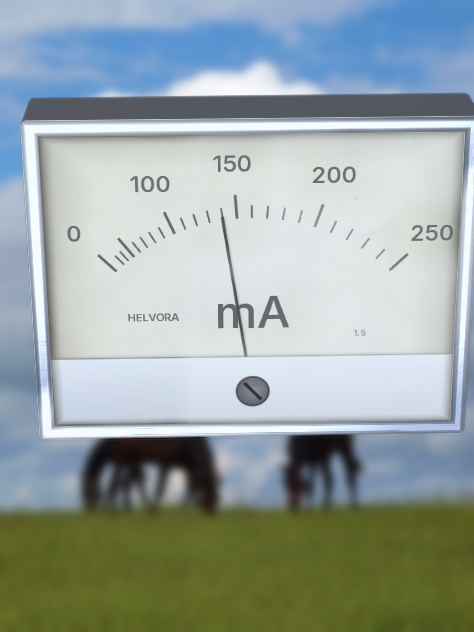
value=140 unit=mA
